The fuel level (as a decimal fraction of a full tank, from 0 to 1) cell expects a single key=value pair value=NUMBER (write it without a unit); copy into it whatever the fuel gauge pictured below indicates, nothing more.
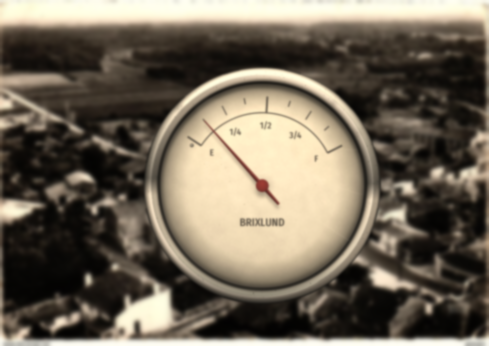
value=0.125
